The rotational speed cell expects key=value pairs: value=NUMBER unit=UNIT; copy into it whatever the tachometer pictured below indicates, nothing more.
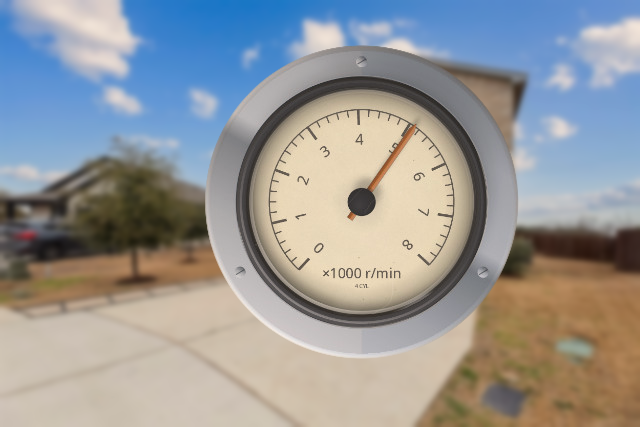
value=5100 unit=rpm
